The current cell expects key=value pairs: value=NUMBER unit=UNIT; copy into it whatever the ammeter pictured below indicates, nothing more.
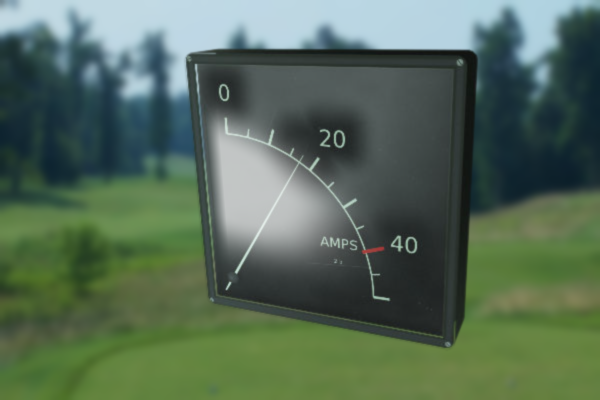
value=17.5 unit=A
